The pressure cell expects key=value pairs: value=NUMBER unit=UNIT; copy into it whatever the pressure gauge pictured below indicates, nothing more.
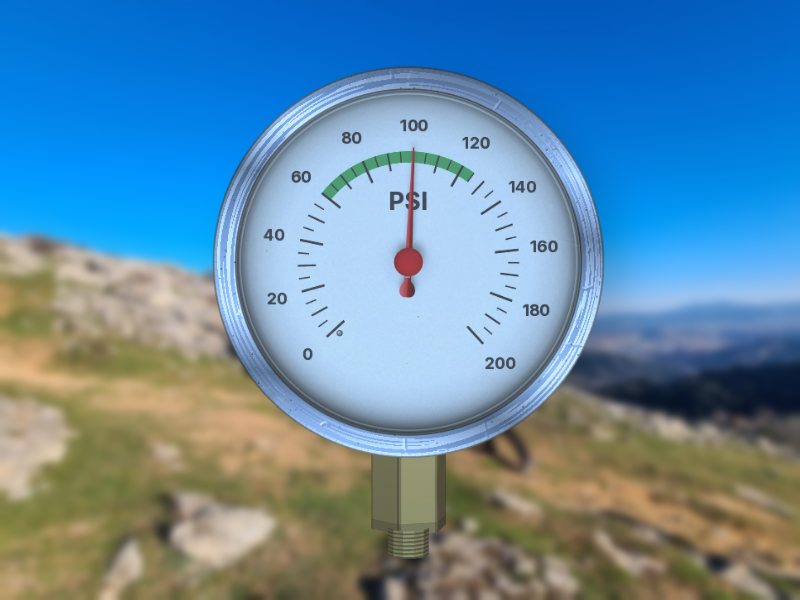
value=100 unit=psi
